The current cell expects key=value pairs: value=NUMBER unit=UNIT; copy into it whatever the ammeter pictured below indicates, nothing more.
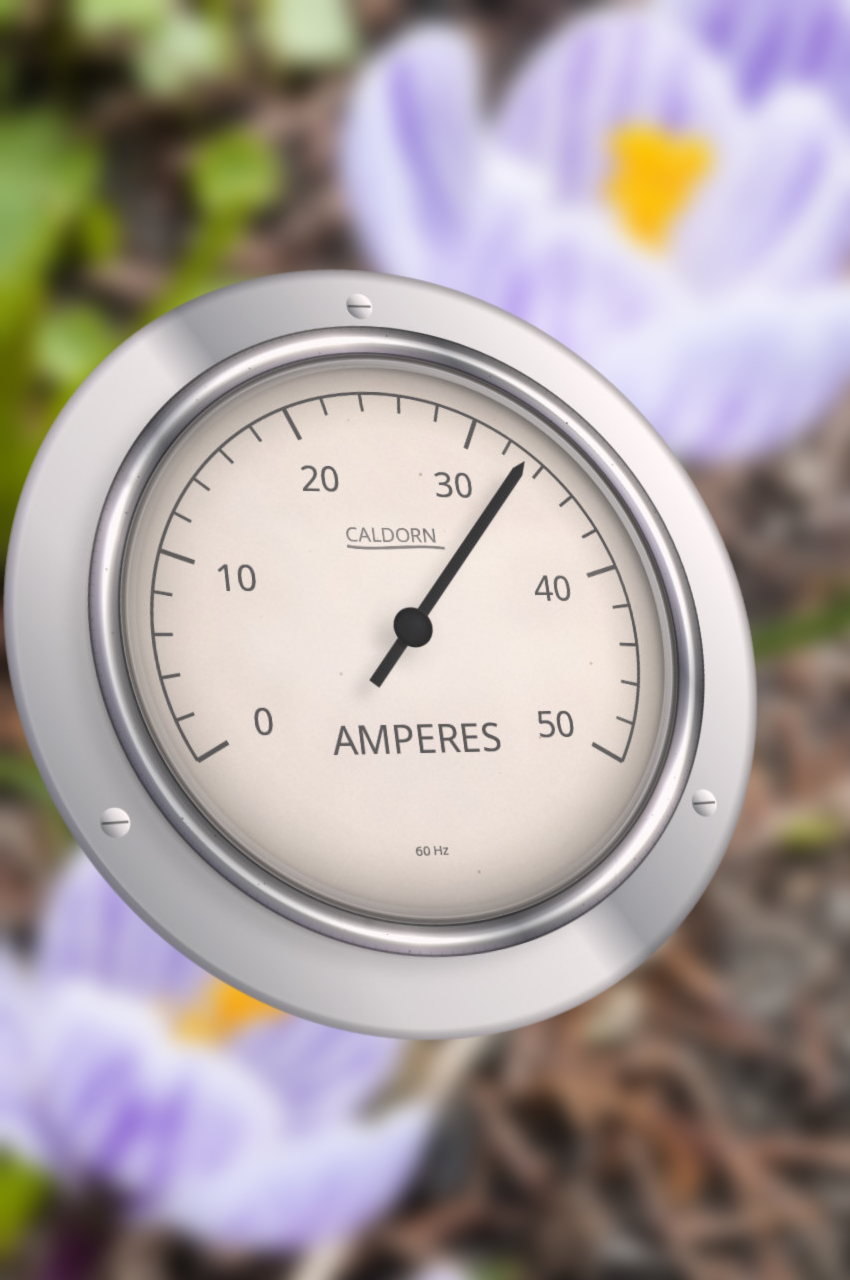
value=33 unit=A
